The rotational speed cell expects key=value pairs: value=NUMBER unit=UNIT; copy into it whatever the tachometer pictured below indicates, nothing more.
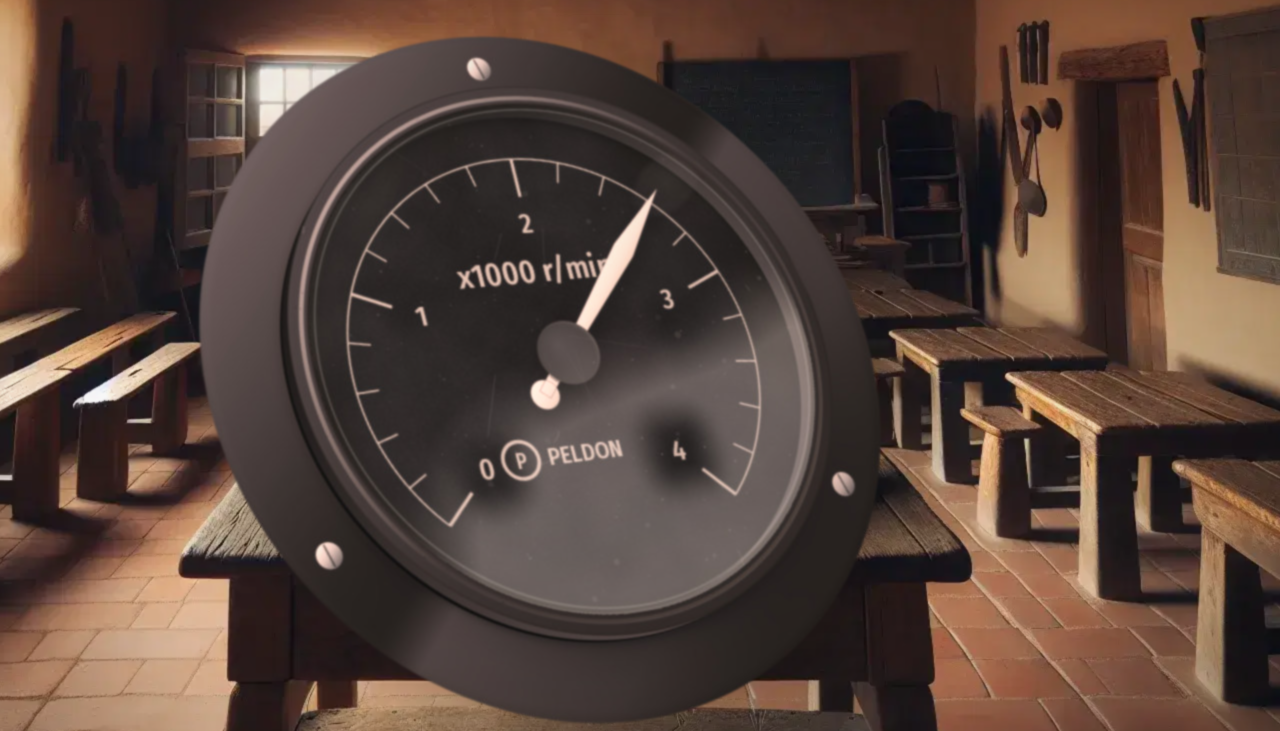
value=2600 unit=rpm
